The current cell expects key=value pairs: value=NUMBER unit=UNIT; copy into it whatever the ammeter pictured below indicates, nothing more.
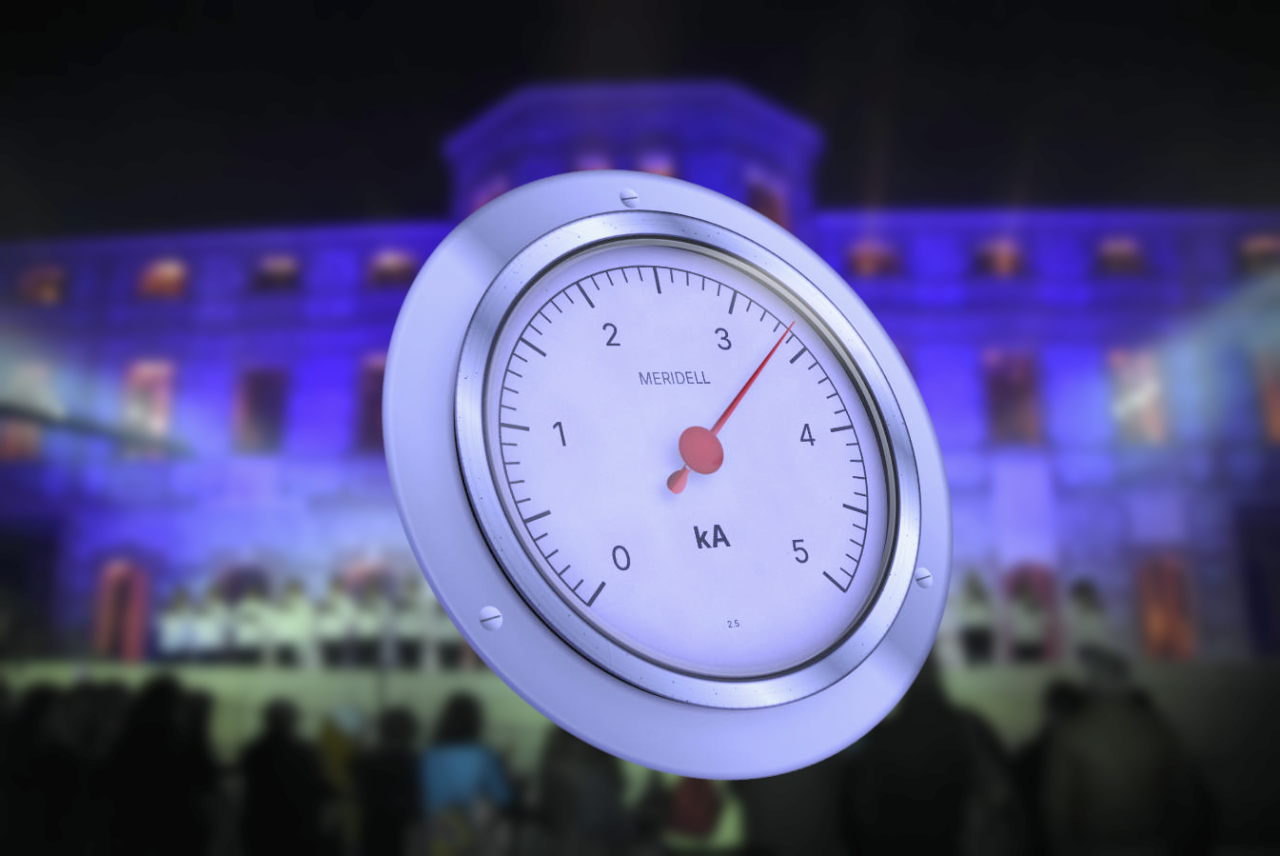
value=3.35 unit=kA
